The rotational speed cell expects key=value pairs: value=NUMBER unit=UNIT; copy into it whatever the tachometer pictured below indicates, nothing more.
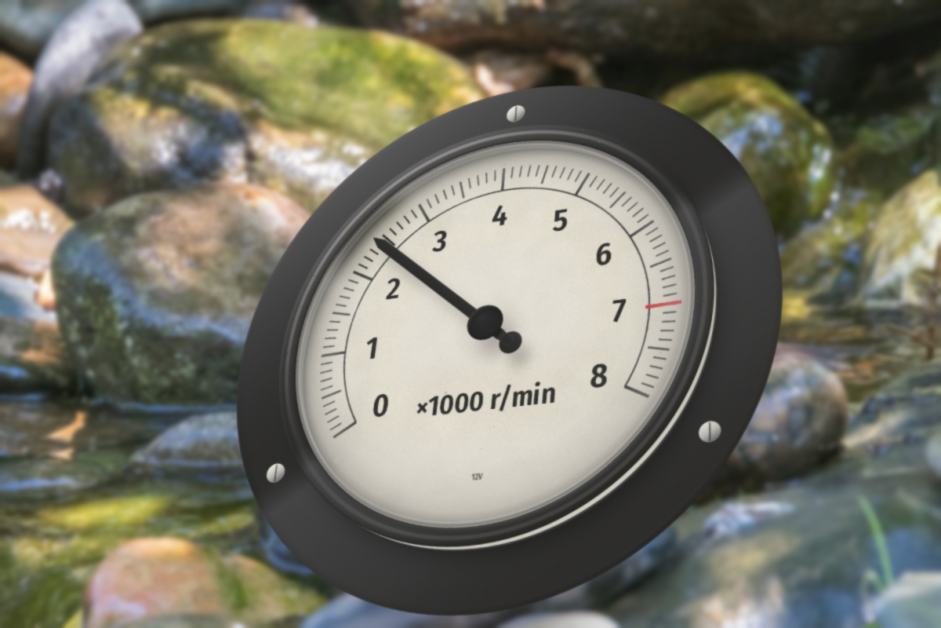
value=2400 unit=rpm
